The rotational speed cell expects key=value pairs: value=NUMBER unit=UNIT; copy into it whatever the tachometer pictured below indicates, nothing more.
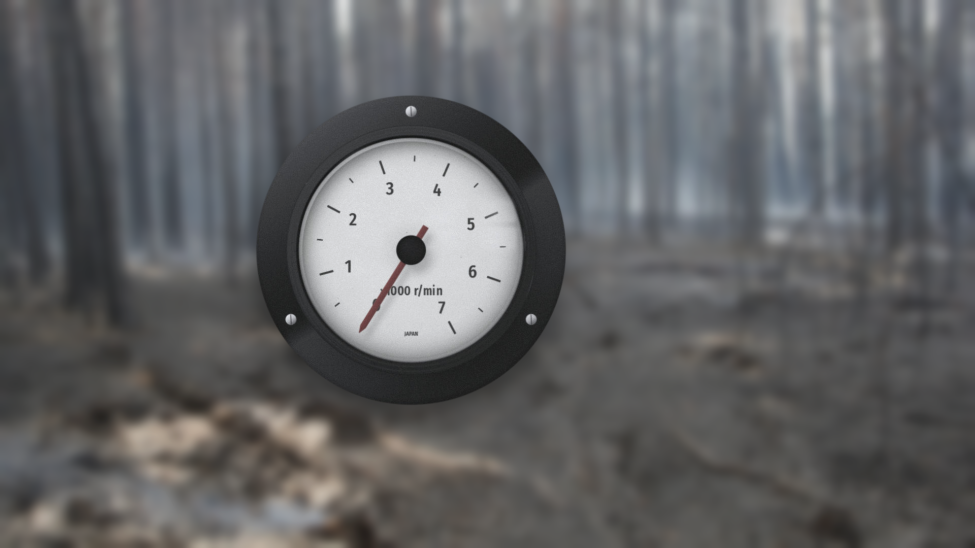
value=0 unit=rpm
